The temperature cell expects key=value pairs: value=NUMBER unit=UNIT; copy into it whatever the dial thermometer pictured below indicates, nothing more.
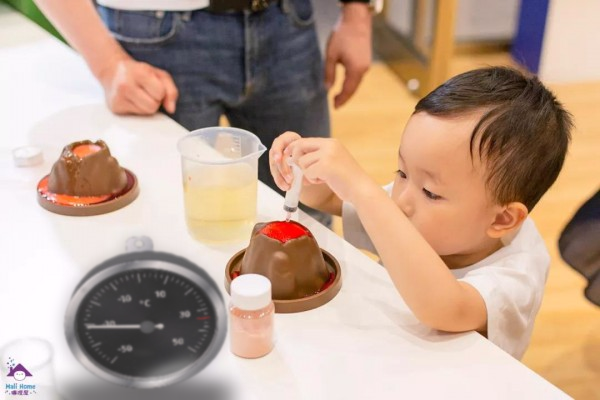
value=-30 unit=°C
